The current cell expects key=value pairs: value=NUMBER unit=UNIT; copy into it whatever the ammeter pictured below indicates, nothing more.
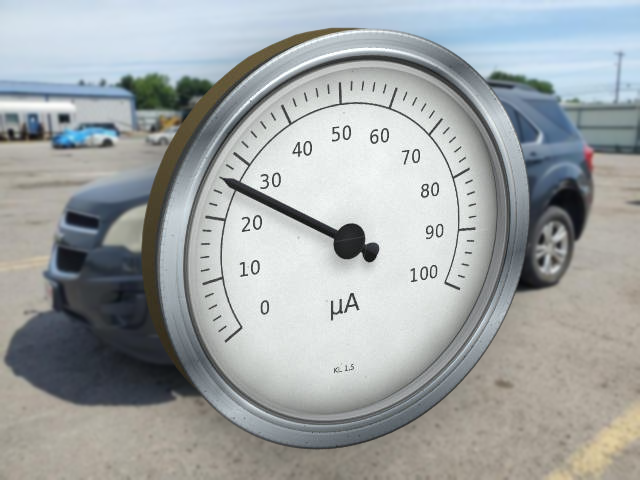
value=26 unit=µA
